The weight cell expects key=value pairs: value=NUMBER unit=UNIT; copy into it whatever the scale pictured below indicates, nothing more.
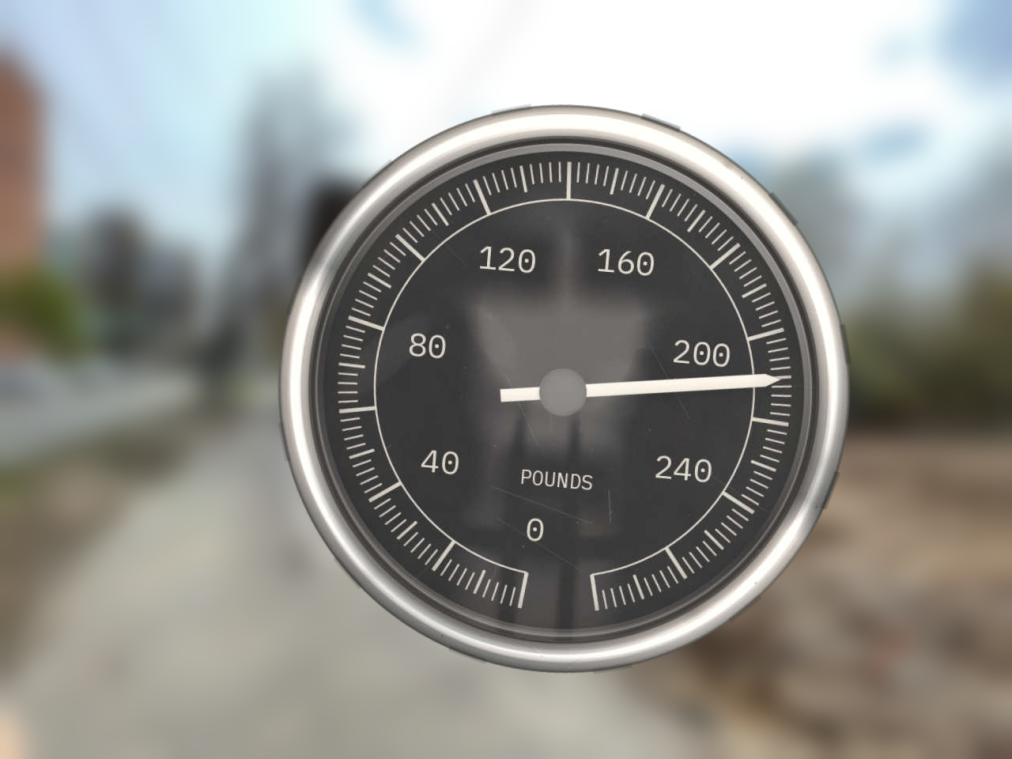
value=210 unit=lb
